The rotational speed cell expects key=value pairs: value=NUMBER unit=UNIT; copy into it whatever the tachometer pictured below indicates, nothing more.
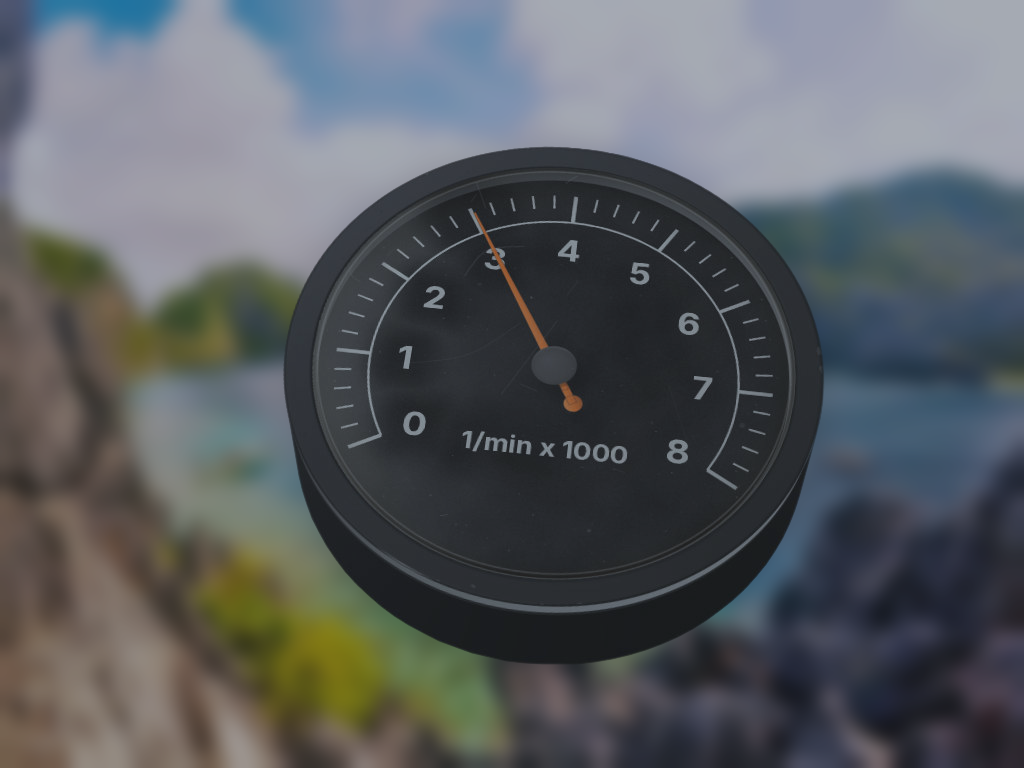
value=3000 unit=rpm
